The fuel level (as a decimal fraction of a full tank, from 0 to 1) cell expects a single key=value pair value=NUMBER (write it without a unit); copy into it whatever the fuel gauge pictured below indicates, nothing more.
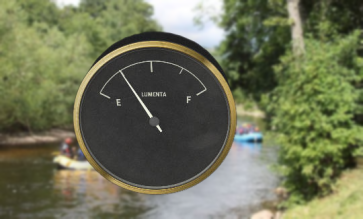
value=0.25
